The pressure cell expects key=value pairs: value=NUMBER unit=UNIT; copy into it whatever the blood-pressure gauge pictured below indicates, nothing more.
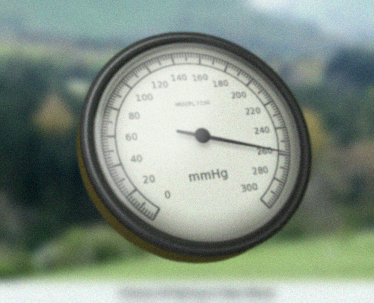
value=260 unit=mmHg
